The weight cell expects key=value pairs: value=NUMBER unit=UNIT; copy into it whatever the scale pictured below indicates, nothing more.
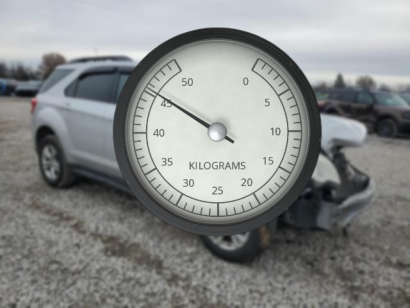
value=45.5 unit=kg
